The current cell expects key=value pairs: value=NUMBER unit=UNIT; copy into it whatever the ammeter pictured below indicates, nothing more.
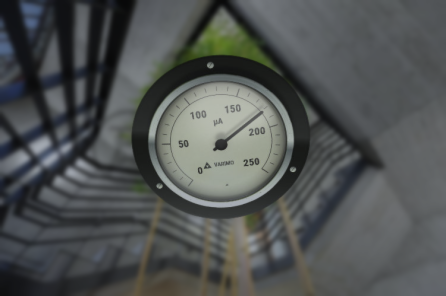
value=180 unit=µA
